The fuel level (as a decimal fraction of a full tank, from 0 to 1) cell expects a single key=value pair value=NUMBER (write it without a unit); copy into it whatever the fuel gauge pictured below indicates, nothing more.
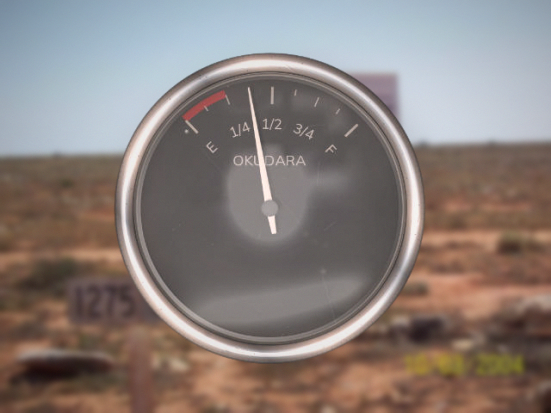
value=0.375
